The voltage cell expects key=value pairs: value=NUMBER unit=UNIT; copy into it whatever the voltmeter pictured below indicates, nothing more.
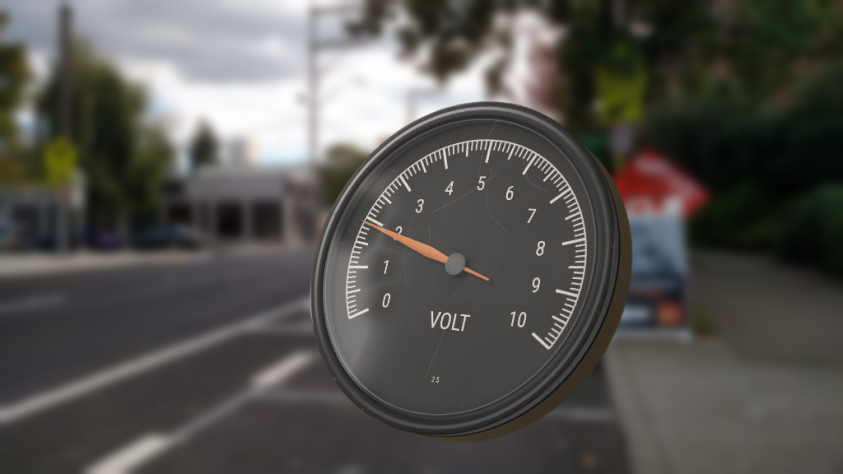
value=1.9 unit=V
